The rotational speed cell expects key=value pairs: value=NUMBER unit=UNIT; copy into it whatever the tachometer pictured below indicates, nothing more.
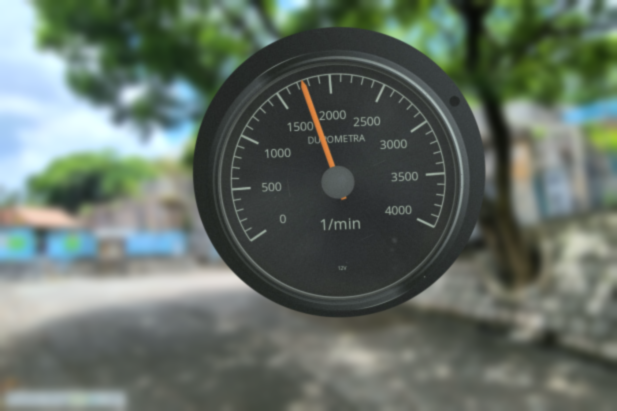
value=1750 unit=rpm
